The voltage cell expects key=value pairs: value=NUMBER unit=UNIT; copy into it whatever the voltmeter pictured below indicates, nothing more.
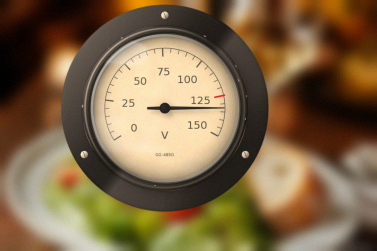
value=132.5 unit=V
